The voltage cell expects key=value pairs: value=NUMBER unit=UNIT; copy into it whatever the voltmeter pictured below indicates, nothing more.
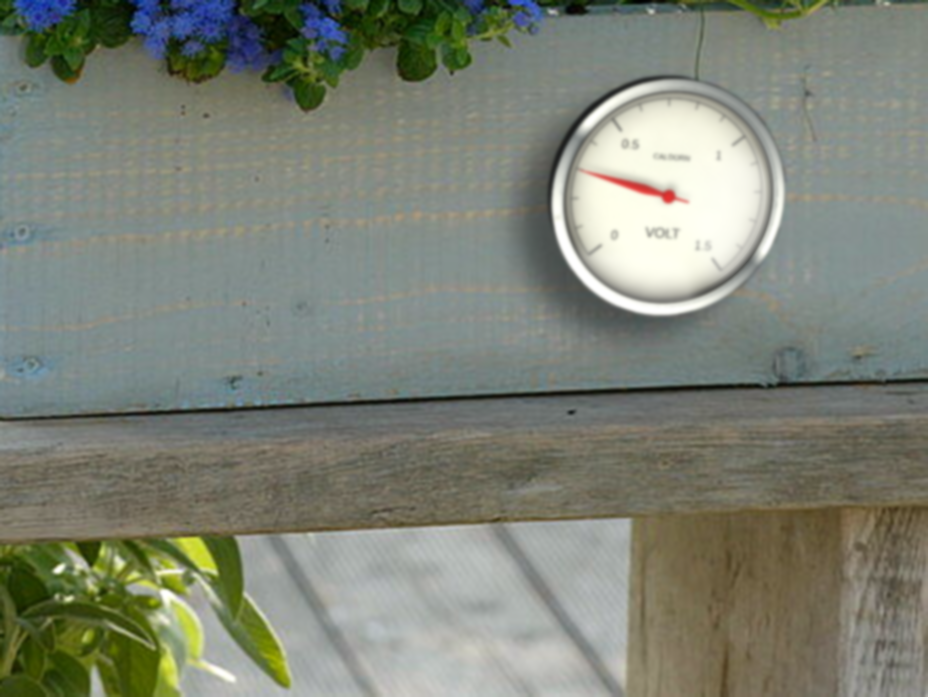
value=0.3 unit=V
